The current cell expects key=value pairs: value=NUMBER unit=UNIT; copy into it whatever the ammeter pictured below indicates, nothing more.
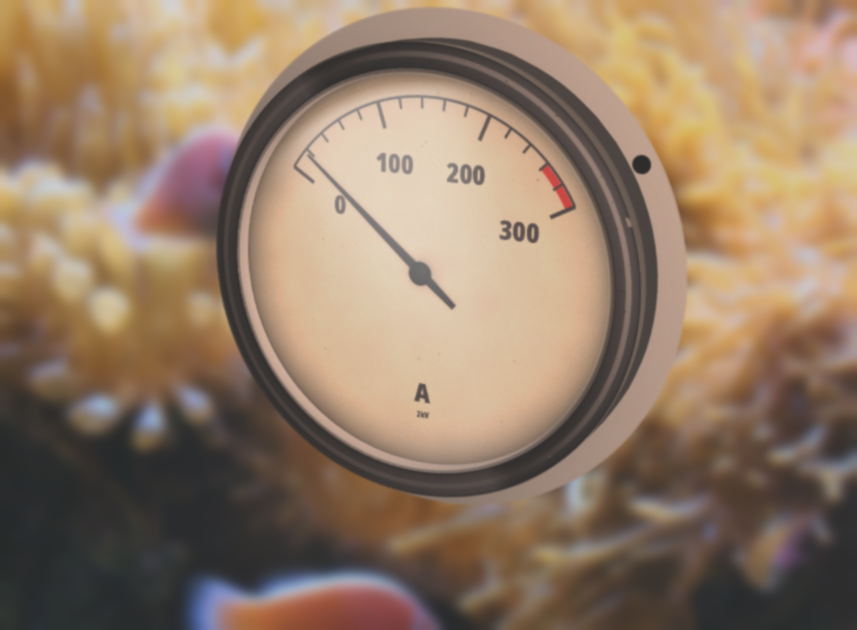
value=20 unit=A
